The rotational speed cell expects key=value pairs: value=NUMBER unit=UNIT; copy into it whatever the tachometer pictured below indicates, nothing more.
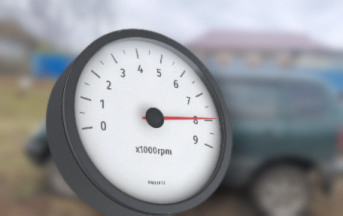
value=8000 unit=rpm
